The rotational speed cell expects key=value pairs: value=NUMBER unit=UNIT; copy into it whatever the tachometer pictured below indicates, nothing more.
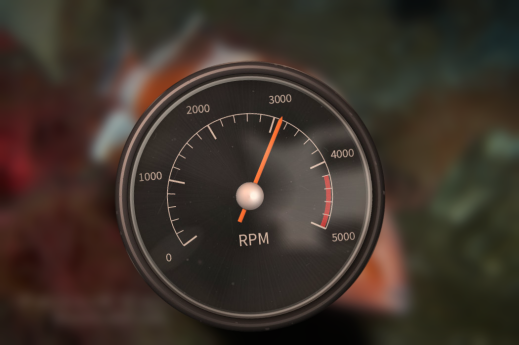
value=3100 unit=rpm
